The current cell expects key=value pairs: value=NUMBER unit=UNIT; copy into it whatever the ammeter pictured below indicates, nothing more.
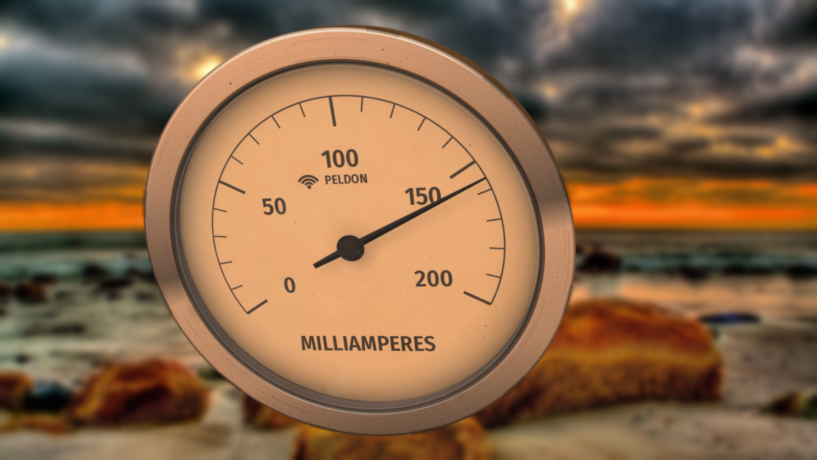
value=155 unit=mA
